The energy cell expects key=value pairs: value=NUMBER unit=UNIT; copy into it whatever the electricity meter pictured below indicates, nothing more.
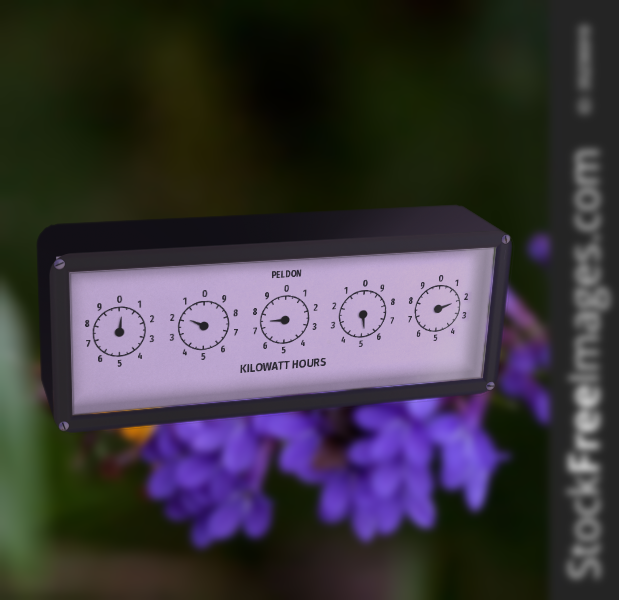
value=1752 unit=kWh
